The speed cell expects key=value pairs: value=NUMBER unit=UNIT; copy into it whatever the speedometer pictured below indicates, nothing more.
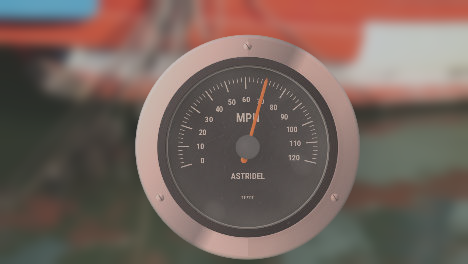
value=70 unit=mph
